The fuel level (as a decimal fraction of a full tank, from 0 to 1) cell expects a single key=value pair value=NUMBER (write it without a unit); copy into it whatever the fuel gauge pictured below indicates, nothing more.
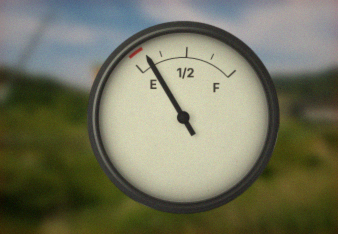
value=0.125
